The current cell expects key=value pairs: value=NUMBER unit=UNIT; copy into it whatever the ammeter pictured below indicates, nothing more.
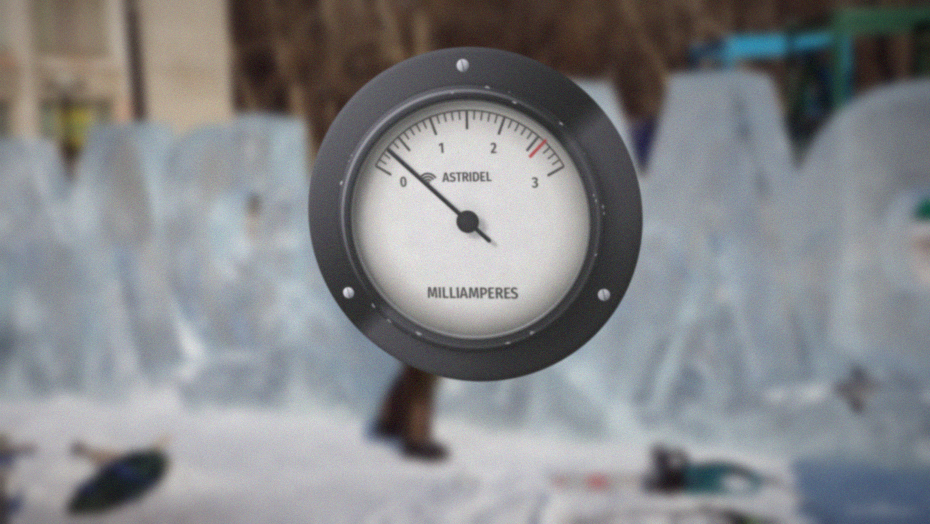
value=0.3 unit=mA
